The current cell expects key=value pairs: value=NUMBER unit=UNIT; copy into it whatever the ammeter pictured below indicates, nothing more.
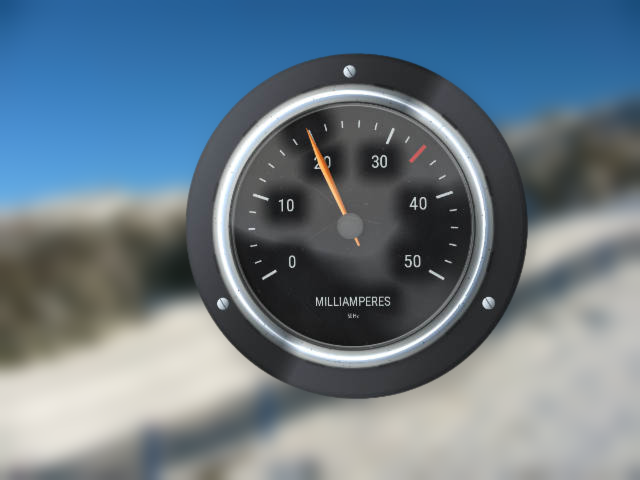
value=20 unit=mA
